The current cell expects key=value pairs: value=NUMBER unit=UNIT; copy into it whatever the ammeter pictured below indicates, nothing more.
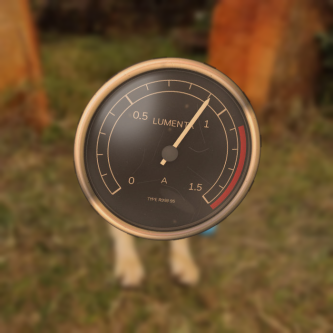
value=0.9 unit=A
